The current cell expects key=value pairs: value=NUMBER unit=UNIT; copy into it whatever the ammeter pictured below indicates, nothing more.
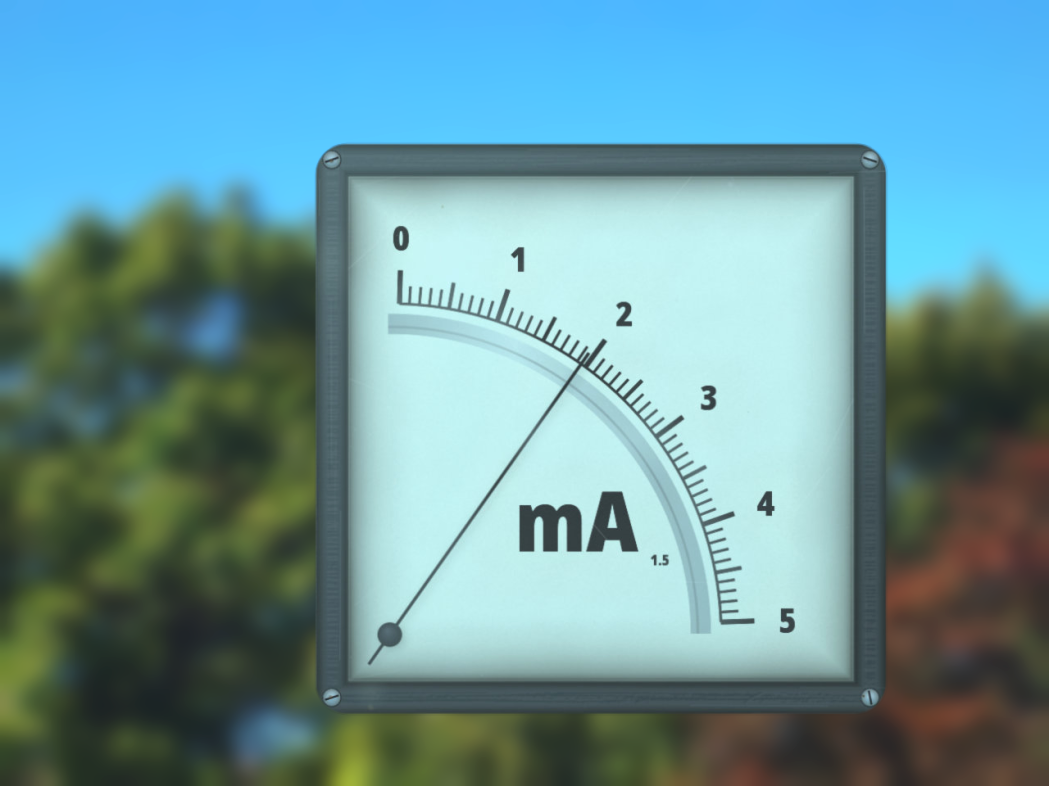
value=1.95 unit=mA
